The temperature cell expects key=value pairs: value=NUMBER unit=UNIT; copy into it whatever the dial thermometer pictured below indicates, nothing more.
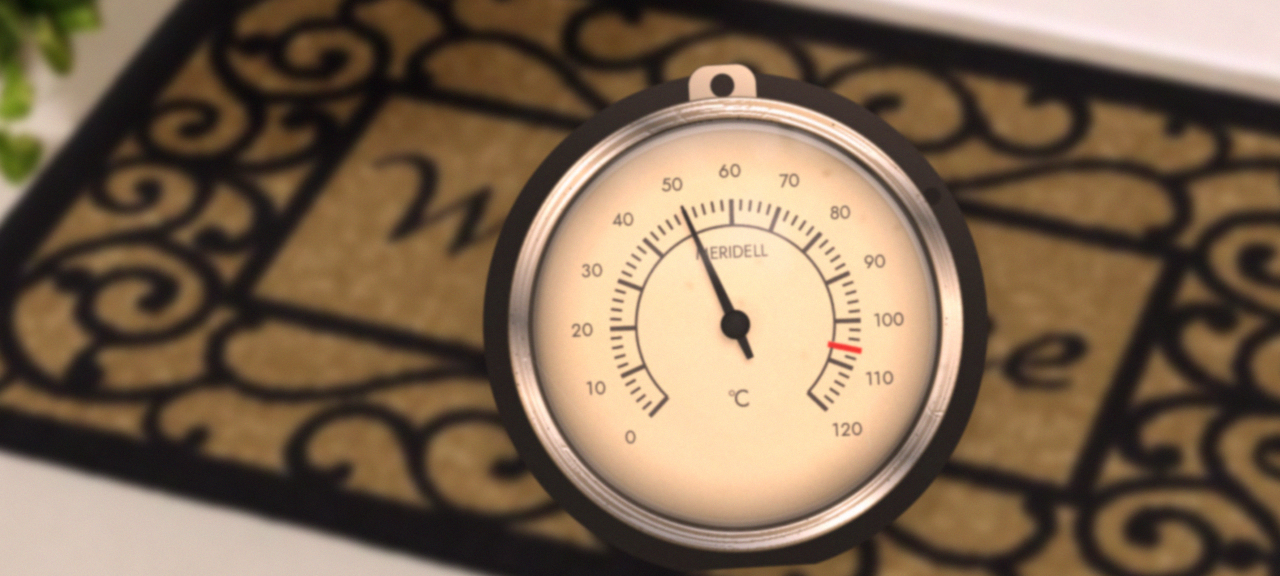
value=50 unit=°C
